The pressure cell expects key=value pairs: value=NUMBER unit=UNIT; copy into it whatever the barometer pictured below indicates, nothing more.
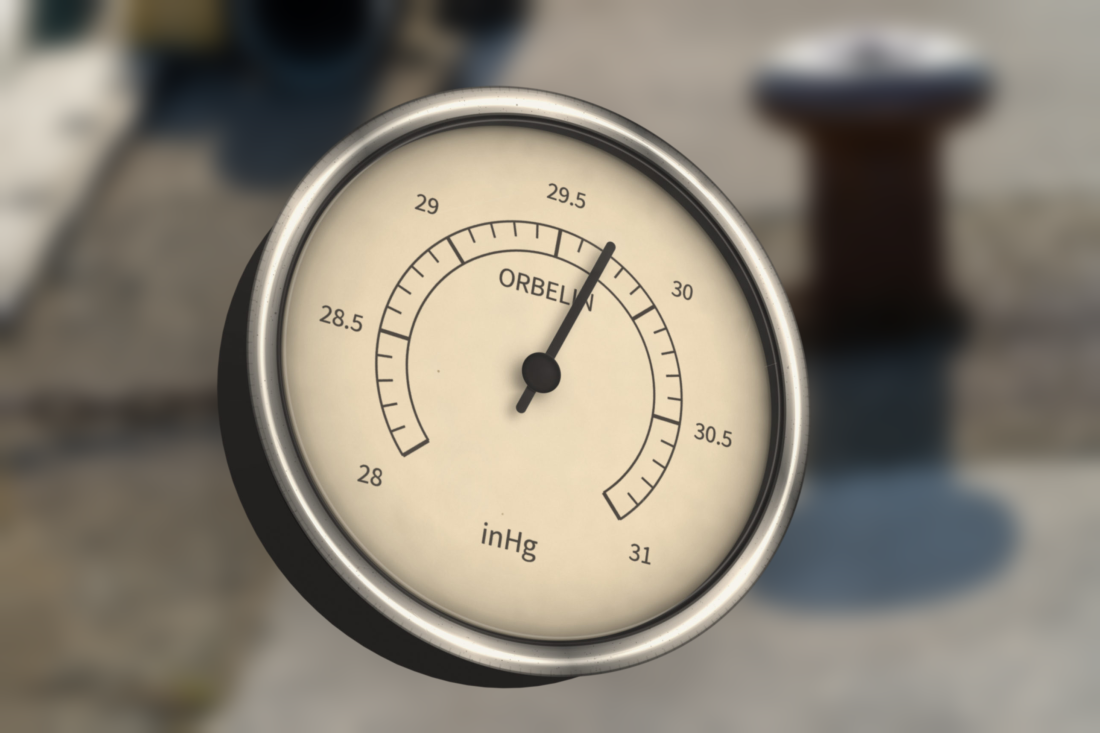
value=29.7 unit=inHg
